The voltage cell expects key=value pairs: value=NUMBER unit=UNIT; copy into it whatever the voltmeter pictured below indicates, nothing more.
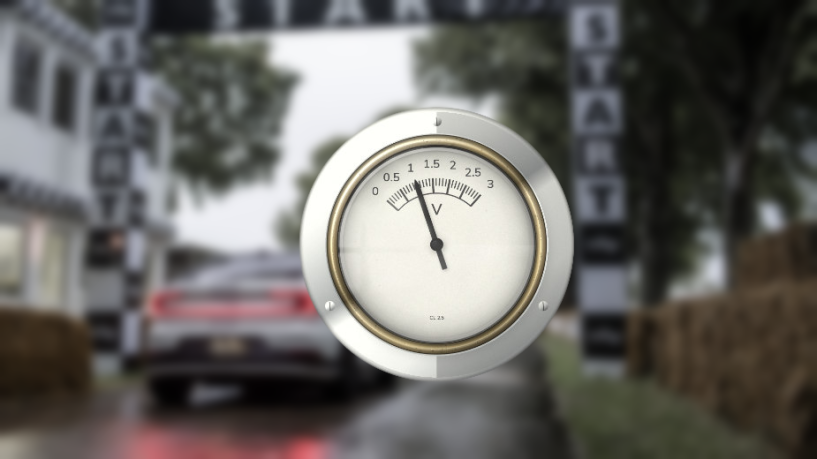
value=1 unit=V
